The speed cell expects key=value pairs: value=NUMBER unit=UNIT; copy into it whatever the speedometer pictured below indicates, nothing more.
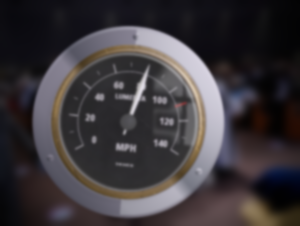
value=80 unit=mph
